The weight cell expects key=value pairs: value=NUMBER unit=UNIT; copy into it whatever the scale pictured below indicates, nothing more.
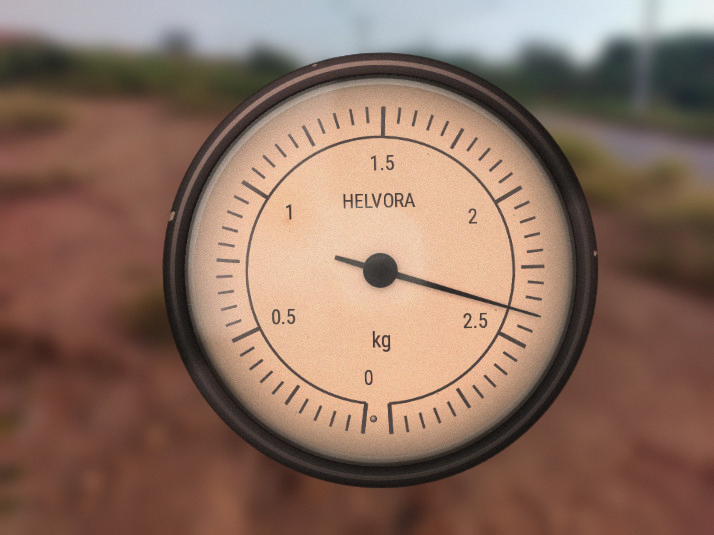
value=2.4 unit=kg
